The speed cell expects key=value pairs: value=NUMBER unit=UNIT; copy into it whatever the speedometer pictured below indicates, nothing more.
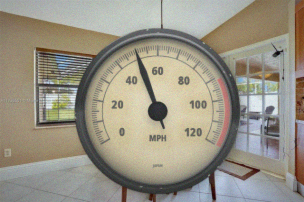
value=50 unit=mph
